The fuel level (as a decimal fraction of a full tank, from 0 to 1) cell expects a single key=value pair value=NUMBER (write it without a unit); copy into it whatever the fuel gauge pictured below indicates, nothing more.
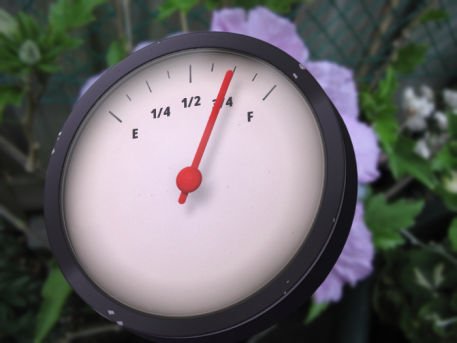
value=0.75
